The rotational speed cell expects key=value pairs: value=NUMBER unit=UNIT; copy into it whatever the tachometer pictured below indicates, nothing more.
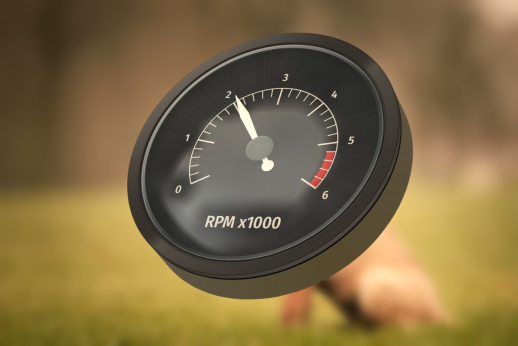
value=2100 unit=rpm
